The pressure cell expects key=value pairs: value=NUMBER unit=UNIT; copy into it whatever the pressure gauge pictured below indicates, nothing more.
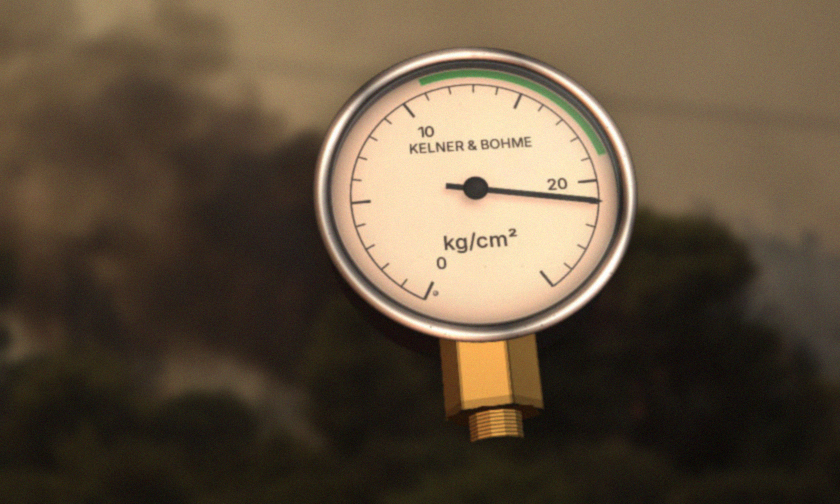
value=21 unit=kg/cm²
